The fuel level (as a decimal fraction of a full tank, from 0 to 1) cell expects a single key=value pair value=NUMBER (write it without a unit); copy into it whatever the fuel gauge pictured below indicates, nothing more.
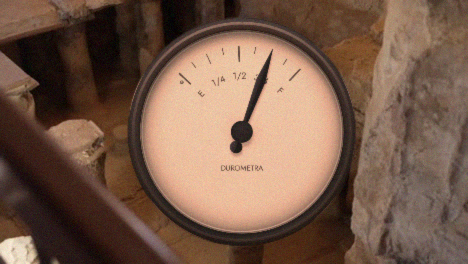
value=0.75
